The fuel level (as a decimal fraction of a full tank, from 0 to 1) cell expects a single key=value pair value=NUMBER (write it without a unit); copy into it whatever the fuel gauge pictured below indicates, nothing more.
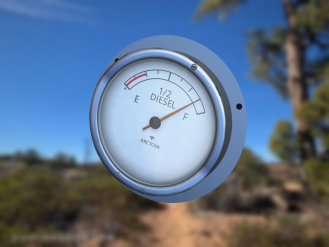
value=0.875
